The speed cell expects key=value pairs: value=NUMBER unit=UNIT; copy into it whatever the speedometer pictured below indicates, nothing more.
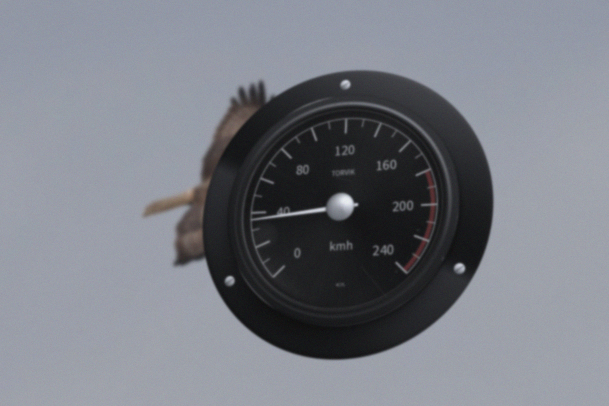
value=35 unit=km/h
